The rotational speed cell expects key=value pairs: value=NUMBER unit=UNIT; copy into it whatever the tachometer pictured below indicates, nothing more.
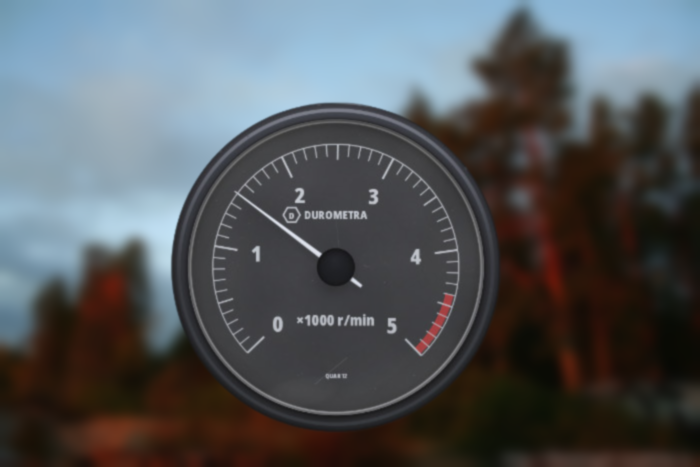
value=1500 unit=rpm
